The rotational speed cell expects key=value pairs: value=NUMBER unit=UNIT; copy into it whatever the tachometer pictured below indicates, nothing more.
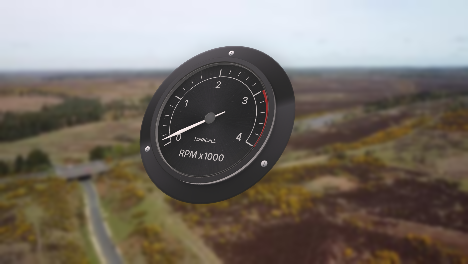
value=100 unit=rpm
